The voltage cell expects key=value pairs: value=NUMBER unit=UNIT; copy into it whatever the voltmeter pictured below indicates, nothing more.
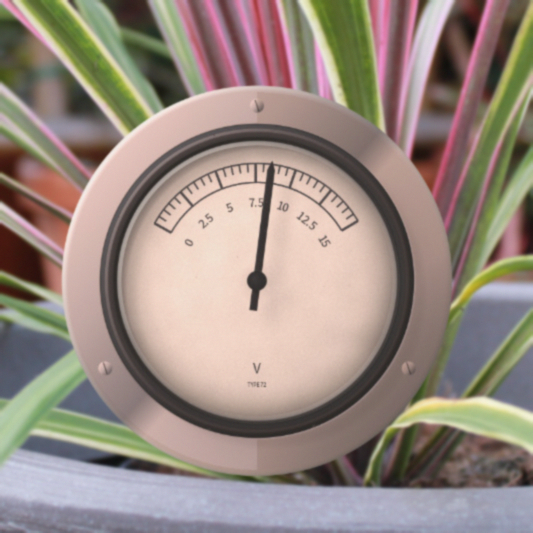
value=8.5 unit=V
